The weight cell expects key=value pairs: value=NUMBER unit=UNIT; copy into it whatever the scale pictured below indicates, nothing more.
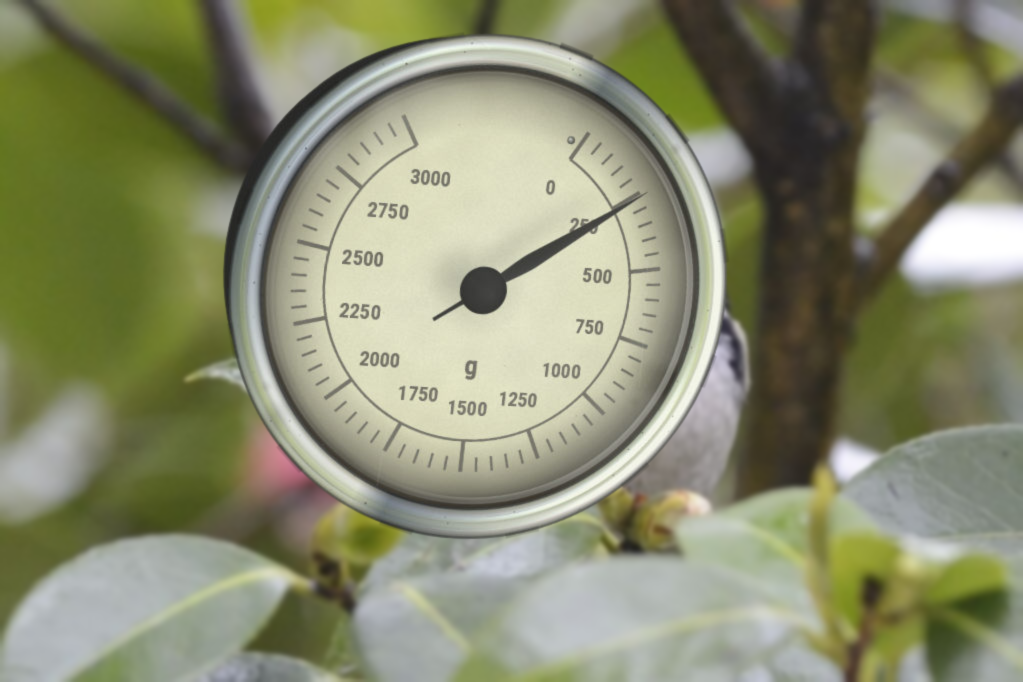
value=250 unit=g
